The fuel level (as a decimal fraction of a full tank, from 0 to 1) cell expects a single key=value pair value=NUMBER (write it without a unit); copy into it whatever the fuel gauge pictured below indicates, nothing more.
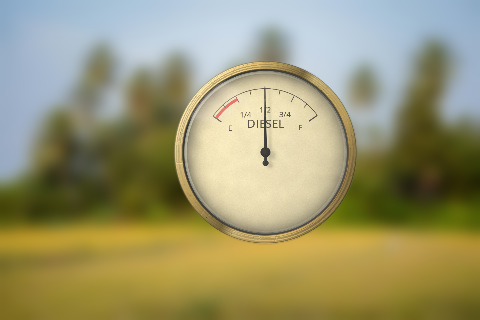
value=0.5
